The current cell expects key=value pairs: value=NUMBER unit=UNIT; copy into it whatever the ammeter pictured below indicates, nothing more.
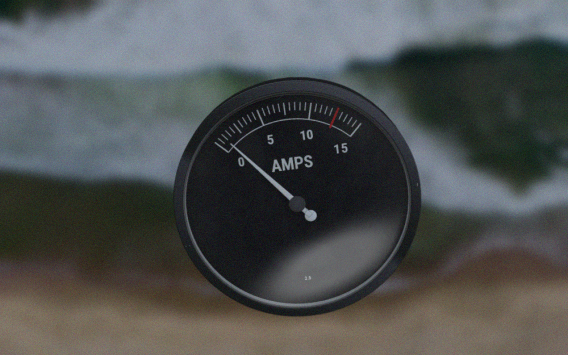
value=1 unit=A
